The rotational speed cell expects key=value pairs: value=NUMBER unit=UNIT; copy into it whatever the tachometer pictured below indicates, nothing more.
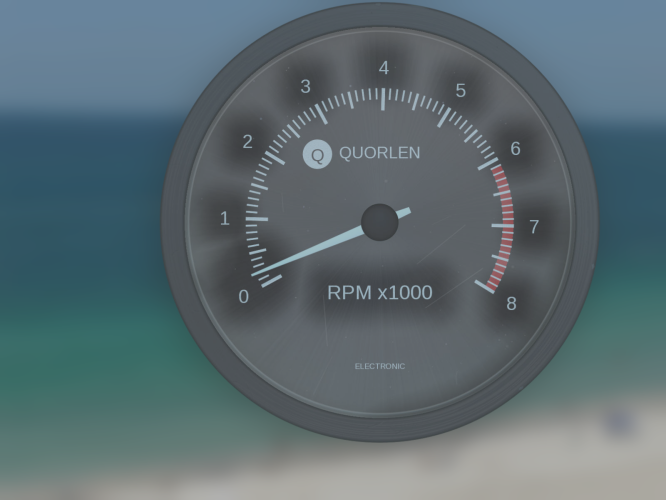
value=200 unit=rpm
